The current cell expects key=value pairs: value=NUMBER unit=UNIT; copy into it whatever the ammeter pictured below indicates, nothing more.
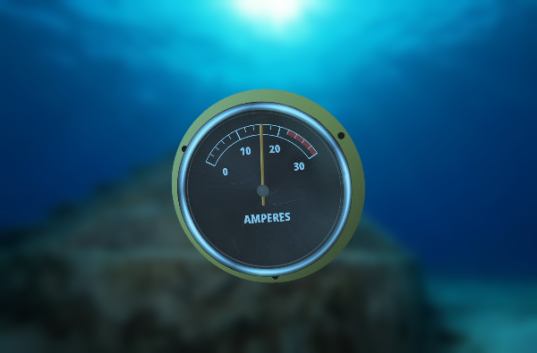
value=16 unit=A
